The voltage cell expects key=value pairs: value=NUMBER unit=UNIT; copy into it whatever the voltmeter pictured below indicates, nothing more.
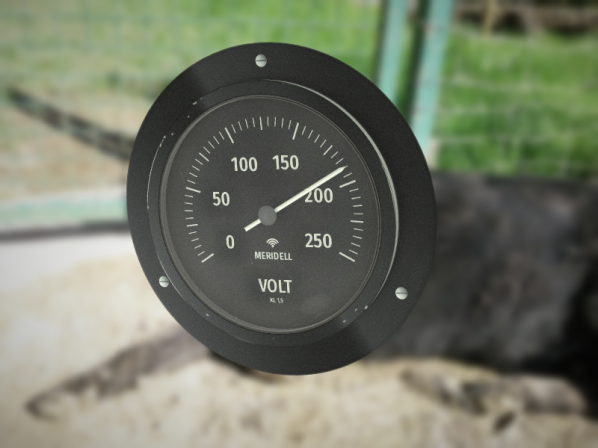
value=190 unit=V
